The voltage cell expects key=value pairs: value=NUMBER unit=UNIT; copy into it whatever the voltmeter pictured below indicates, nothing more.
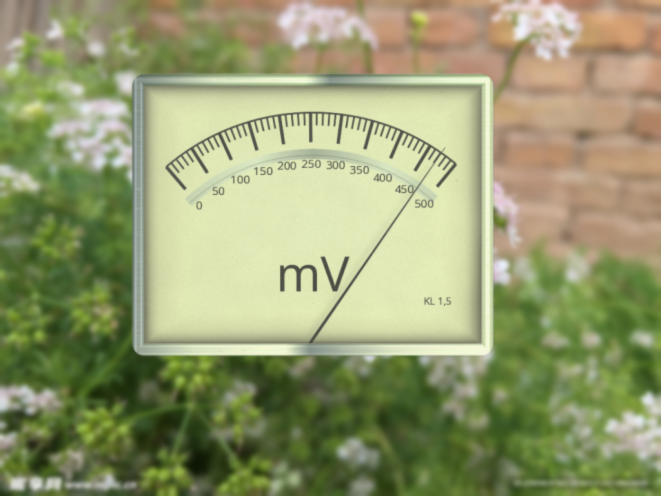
value=470 unit=mV
